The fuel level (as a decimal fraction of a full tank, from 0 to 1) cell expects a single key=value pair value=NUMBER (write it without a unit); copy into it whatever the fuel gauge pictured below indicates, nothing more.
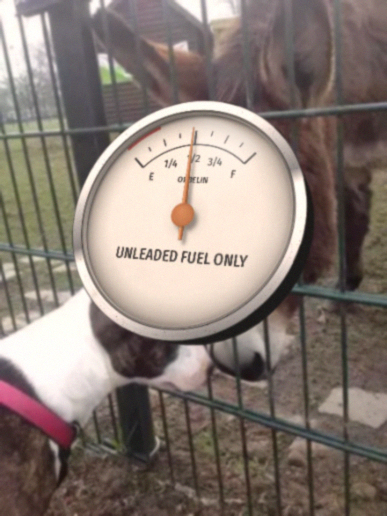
value=0.5
